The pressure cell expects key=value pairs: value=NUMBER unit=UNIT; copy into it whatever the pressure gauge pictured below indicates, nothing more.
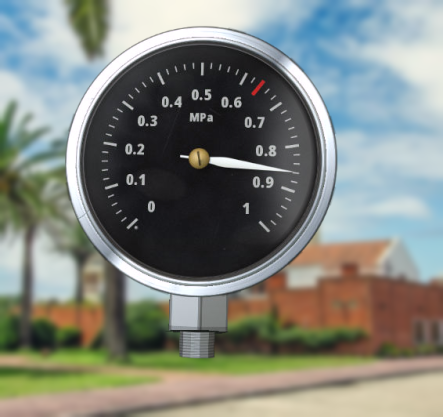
value=0.86 unit=MPa
